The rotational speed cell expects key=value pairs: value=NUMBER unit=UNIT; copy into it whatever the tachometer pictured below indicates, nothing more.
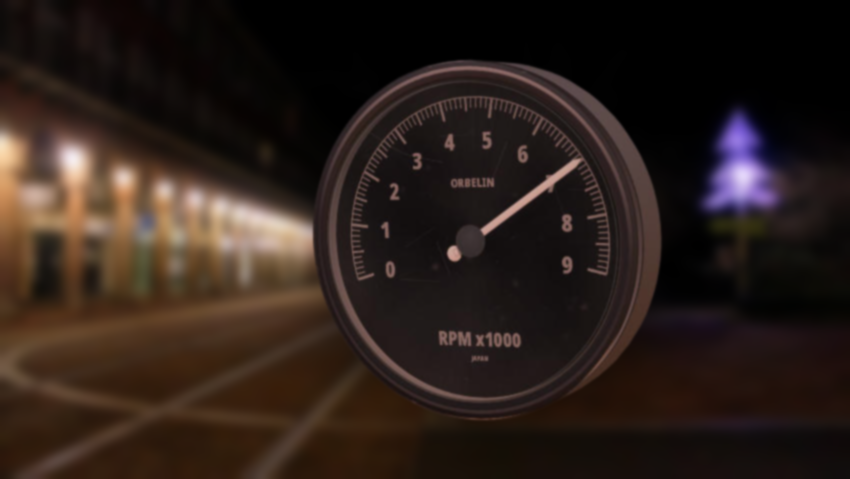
value=7000 unit=rpm
